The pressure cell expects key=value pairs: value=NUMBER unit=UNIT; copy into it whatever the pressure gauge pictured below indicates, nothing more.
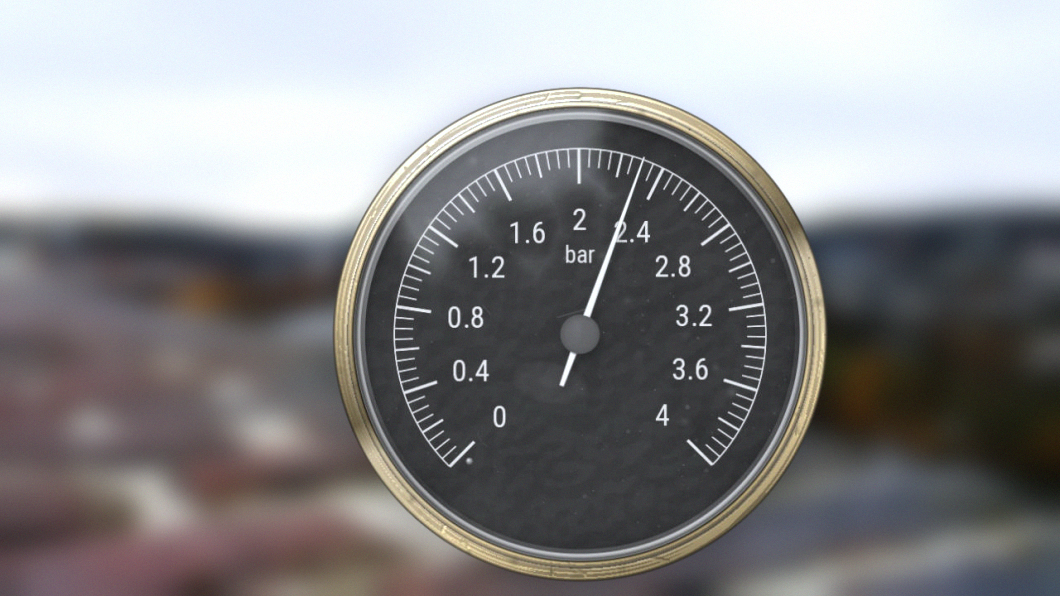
value=2.3 unit=bar
